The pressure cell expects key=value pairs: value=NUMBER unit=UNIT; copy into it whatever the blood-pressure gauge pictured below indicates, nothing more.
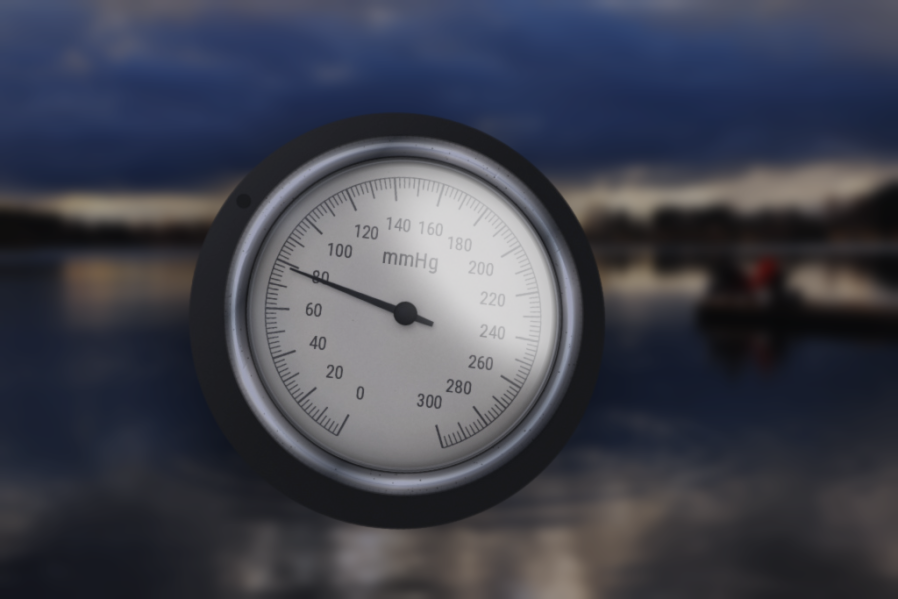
value=78 unit=mmHg
